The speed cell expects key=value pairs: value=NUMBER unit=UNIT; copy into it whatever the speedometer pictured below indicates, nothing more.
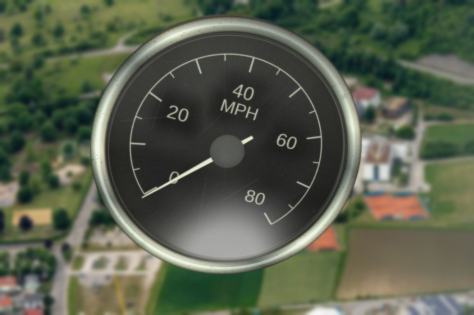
value=0 unit=mph
